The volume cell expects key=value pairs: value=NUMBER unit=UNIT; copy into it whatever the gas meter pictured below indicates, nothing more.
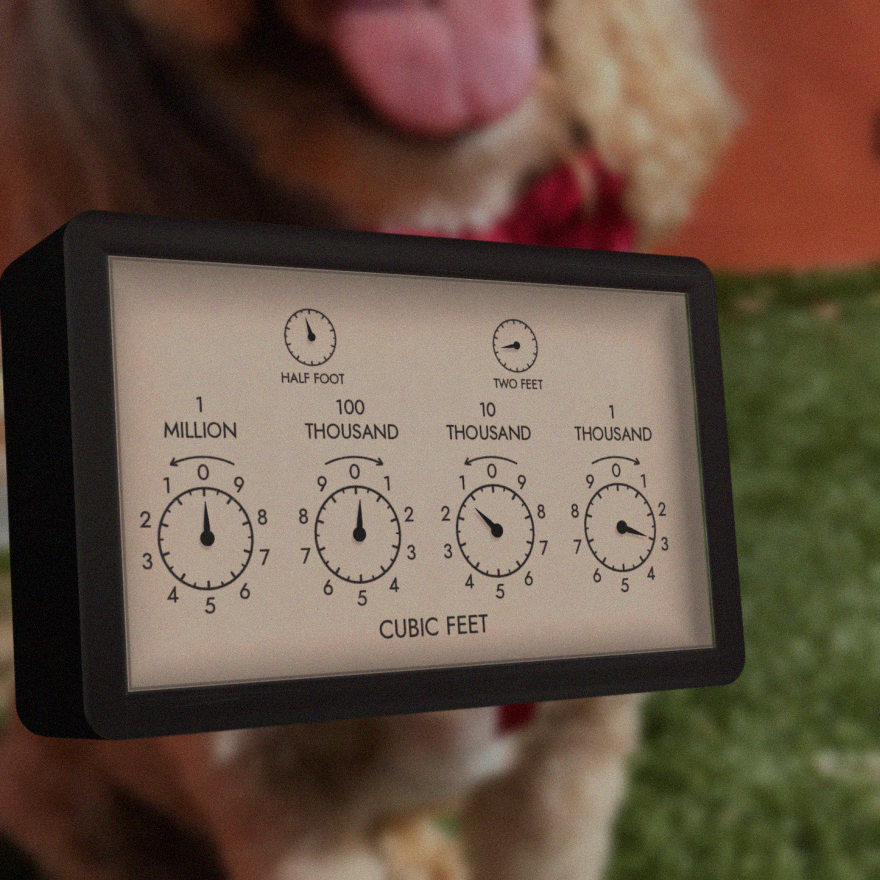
value=1300 unit=ft³
